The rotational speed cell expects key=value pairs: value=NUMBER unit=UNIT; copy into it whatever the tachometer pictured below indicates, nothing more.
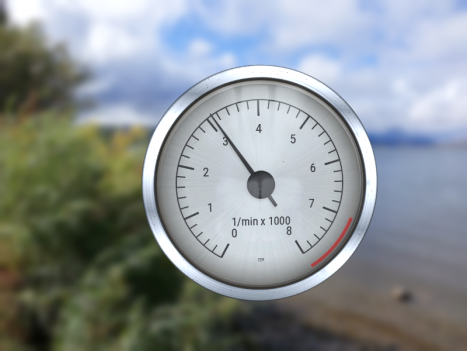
value=3100 unit=rpm
